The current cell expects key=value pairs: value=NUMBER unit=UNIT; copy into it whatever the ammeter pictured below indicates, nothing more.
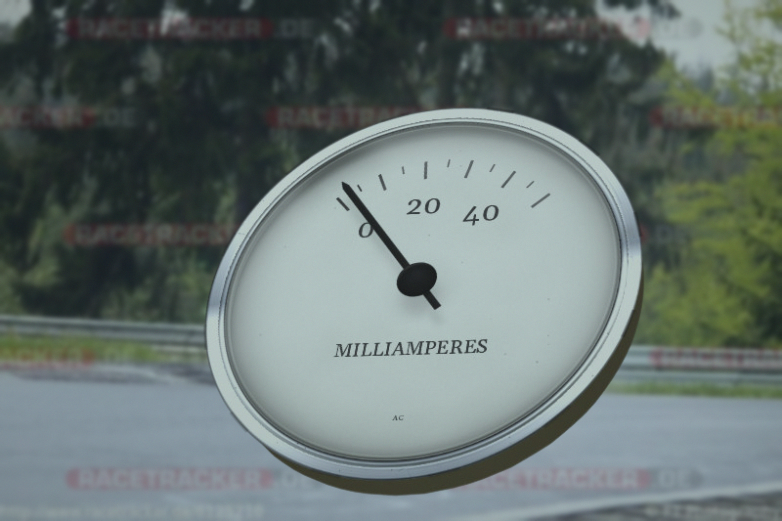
value=2.5 unit=mA
